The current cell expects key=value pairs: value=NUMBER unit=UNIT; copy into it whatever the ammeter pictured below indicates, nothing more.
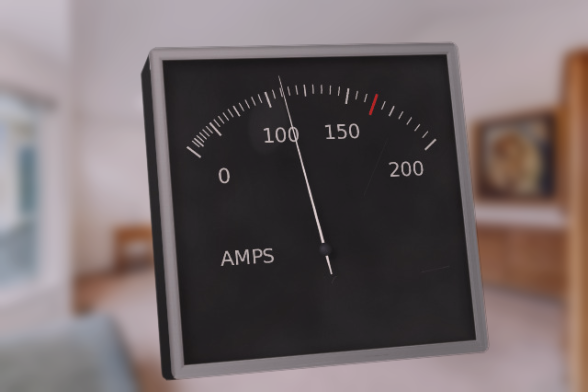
value=110 unit=A
